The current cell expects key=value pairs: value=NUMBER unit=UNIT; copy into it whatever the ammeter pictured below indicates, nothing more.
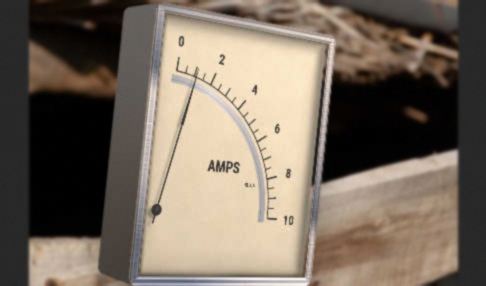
value=1 unit=A
